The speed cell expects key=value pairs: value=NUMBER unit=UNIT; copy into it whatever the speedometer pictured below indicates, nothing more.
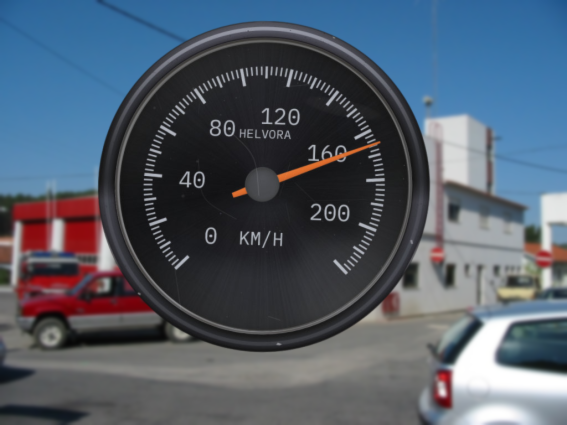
value=166 unit=km/h
